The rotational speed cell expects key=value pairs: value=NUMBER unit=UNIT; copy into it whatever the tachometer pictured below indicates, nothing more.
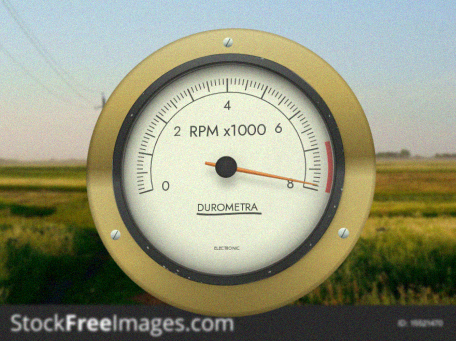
value=7900 unit=rpm
